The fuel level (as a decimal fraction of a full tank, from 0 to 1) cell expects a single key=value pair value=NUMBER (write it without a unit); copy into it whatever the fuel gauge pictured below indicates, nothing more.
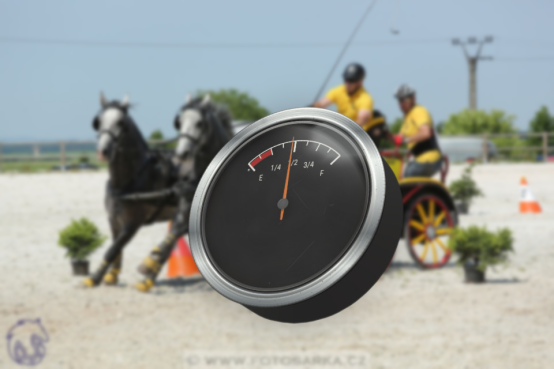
value=0.5
